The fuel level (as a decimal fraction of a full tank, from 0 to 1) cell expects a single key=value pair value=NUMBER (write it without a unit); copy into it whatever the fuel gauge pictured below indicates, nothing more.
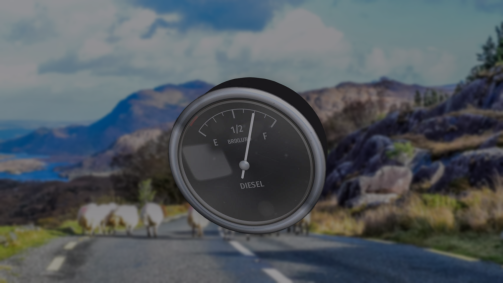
value=0.75
